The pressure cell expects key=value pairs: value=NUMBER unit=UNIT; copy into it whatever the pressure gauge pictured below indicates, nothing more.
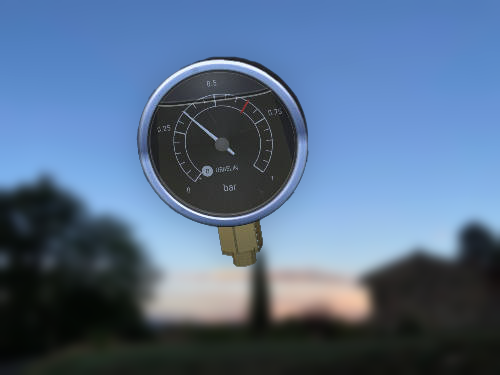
value=0.35 unit=bar
